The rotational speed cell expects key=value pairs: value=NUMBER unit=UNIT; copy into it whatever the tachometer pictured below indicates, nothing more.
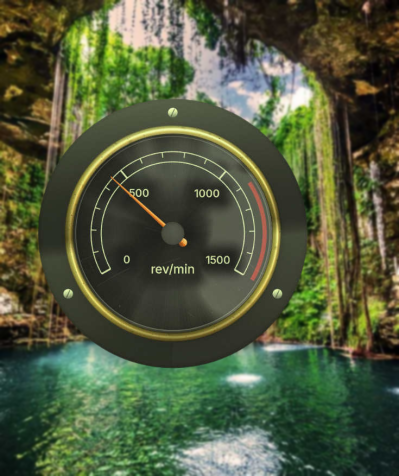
value=450 unit=rpm
